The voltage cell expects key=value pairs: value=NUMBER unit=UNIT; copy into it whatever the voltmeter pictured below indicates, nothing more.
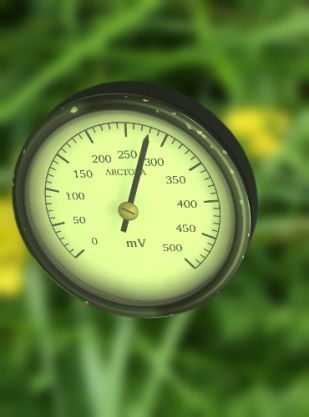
value=280 unit=mV
